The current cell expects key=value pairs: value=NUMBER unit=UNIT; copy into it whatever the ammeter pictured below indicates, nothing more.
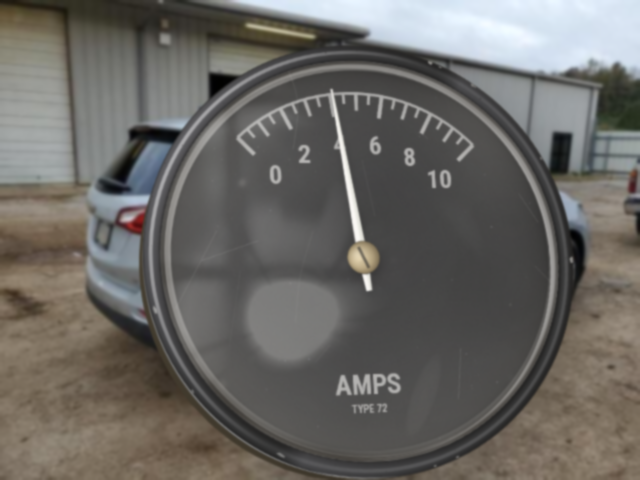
value=4 unit=A
